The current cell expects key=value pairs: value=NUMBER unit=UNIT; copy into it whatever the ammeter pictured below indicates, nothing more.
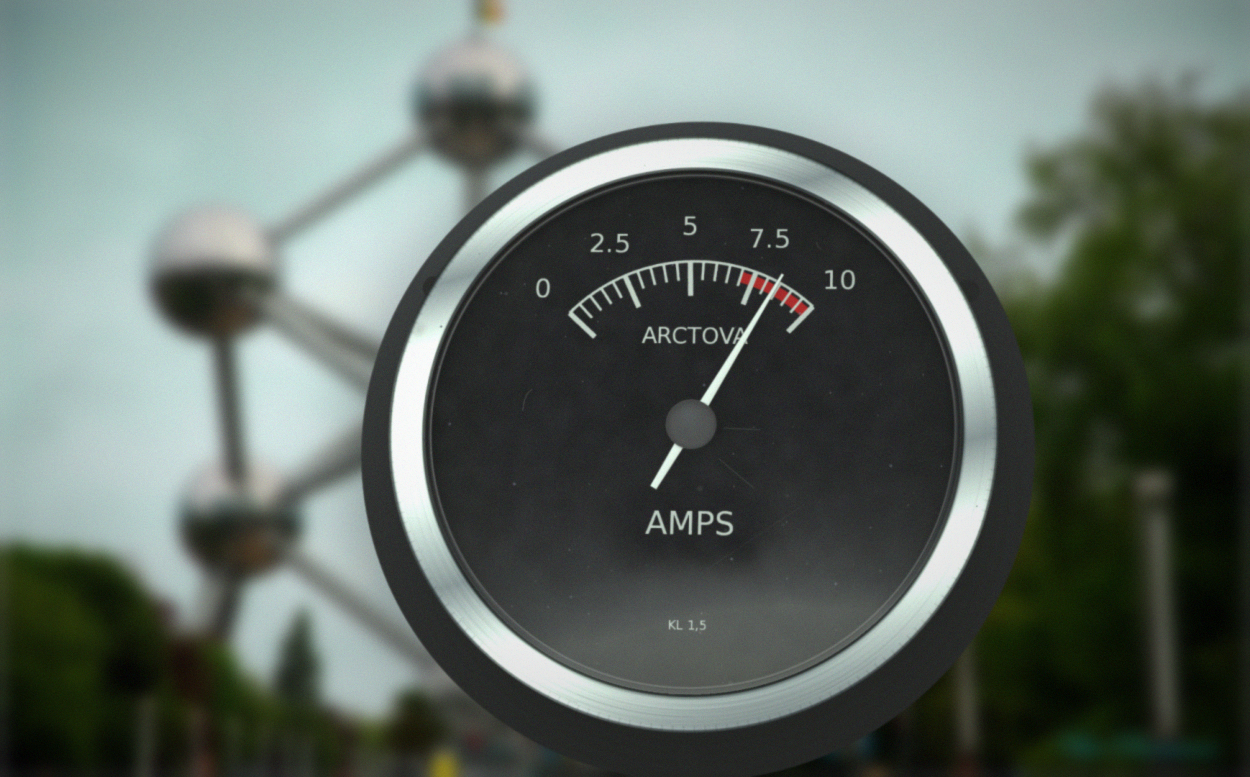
value=8.5 unit=A
